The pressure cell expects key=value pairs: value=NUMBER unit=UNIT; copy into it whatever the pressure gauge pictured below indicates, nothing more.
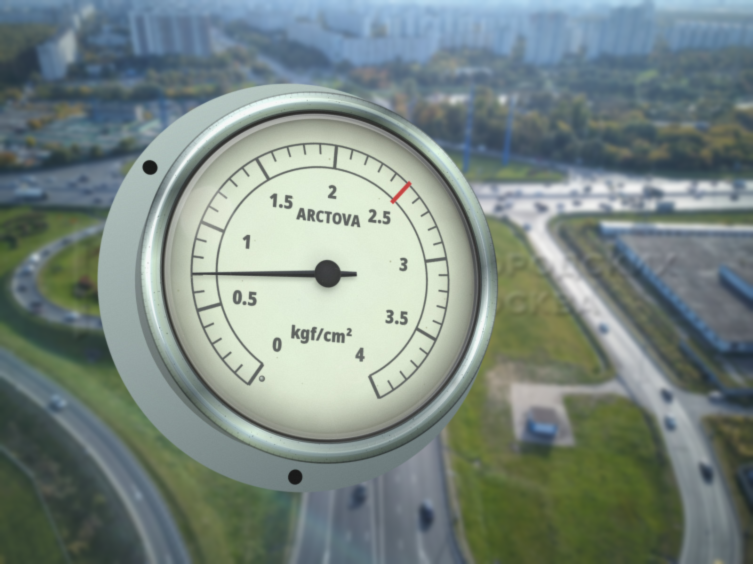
value=0.7 unit=kg/cm²
